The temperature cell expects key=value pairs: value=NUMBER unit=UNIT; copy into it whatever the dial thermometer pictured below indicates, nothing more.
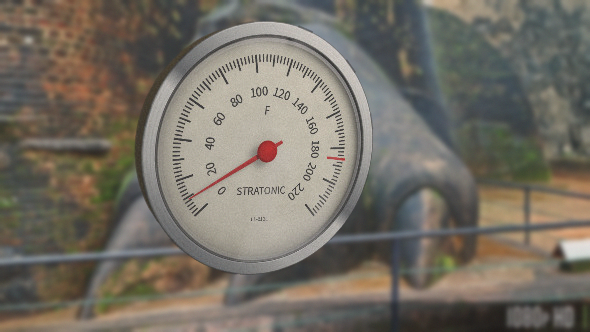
value=10 unit=°F
